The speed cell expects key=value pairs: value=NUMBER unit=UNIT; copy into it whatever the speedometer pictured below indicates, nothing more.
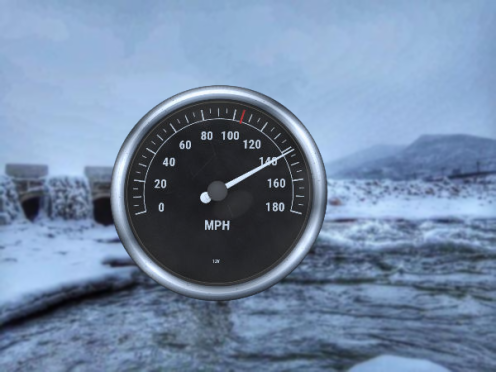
value=142.5 unit=mph
